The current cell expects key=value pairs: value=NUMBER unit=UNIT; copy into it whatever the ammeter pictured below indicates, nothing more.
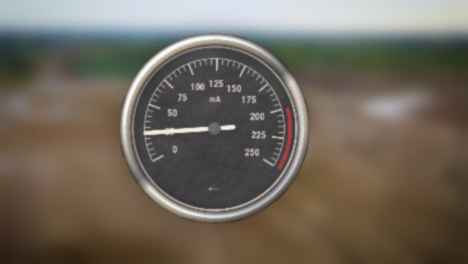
value=25 unit=mA
